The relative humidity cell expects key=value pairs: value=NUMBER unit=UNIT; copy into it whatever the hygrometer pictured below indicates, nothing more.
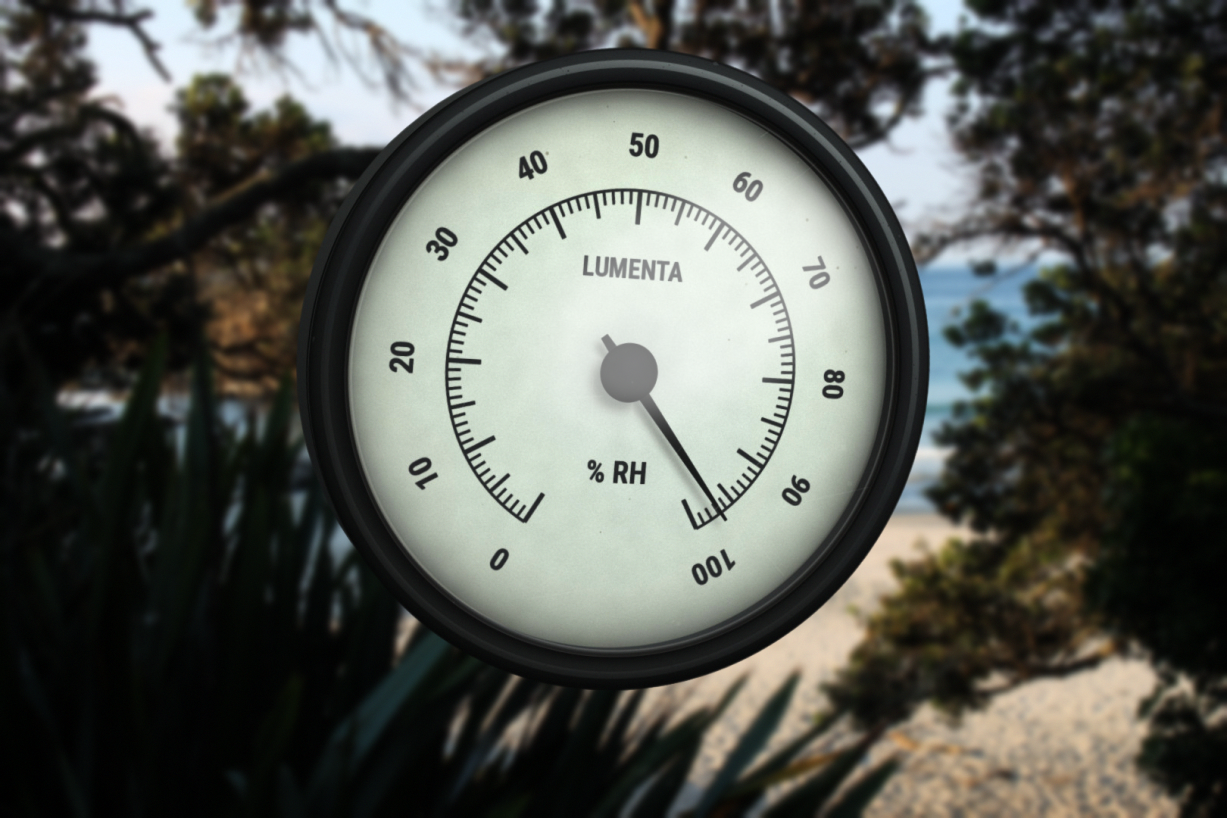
value=97 unit=%
